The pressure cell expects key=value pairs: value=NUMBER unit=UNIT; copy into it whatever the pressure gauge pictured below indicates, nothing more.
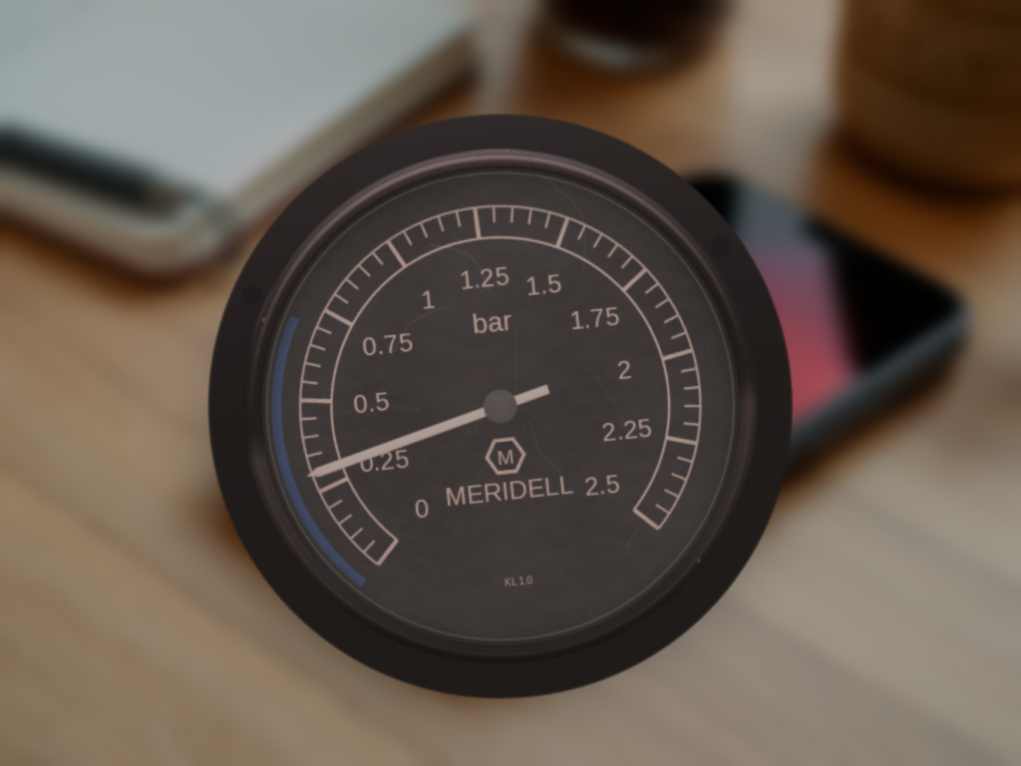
value=0.3 unit=bar
